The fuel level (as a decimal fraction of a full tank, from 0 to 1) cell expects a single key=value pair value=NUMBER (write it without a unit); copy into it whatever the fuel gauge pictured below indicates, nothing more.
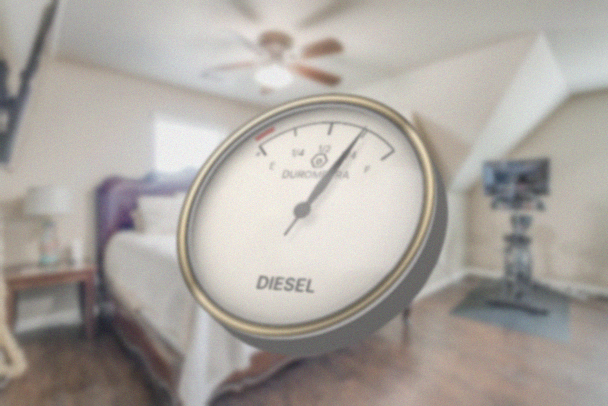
value=0.75
